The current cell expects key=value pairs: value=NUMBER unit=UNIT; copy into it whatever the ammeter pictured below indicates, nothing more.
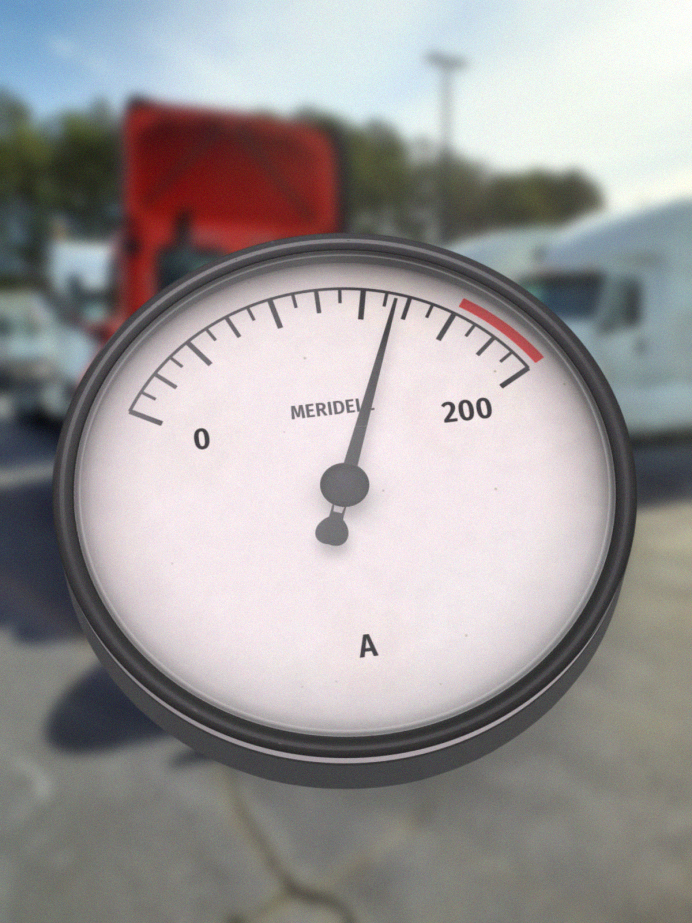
value=135 unit=A
